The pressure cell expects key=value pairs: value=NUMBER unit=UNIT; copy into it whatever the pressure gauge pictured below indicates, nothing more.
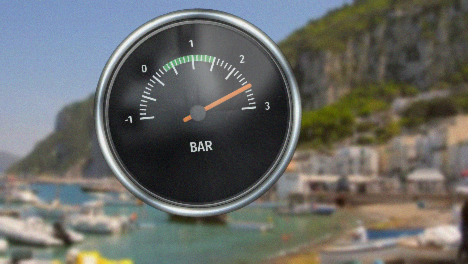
value=2.5 unit=bar
